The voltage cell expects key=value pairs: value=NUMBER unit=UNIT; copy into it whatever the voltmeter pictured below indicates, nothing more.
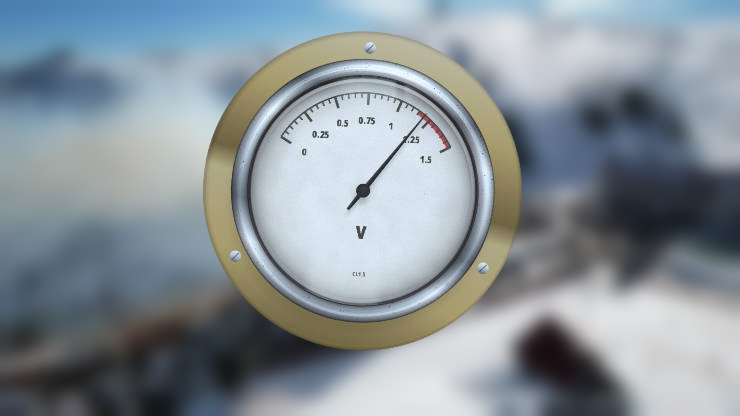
value=1.2 unit=V
